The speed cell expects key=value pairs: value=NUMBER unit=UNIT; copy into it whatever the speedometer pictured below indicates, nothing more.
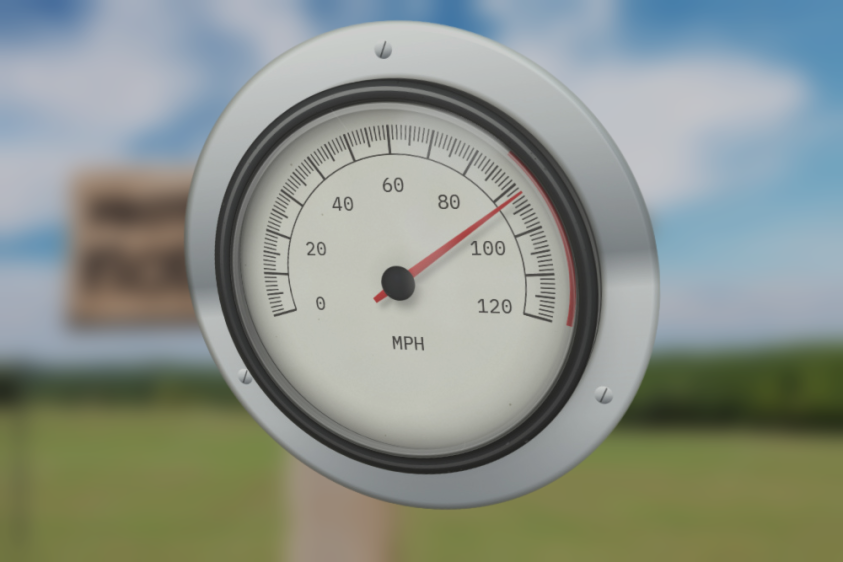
value=92 unit=mph
